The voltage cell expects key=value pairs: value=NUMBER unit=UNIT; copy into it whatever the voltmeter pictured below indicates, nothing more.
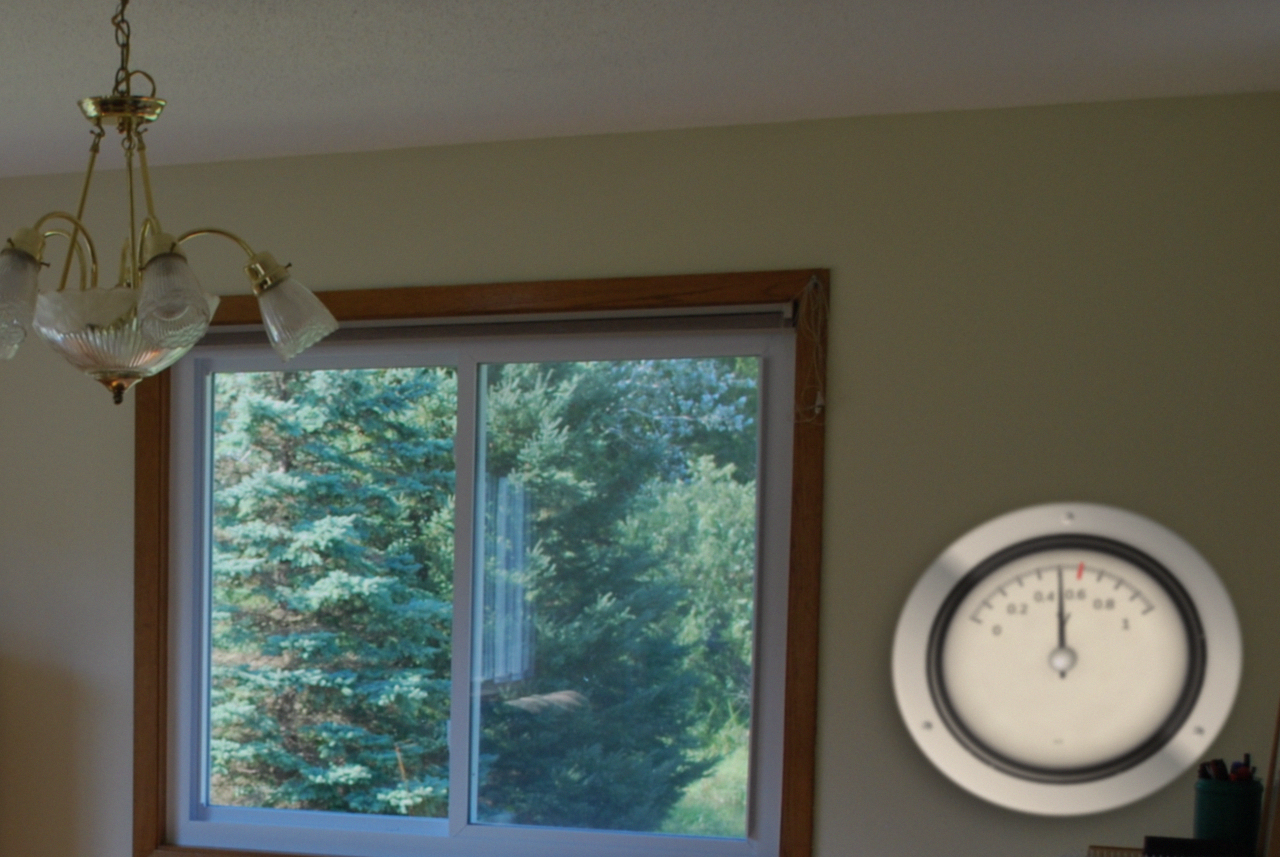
value=0.5 unit=V
